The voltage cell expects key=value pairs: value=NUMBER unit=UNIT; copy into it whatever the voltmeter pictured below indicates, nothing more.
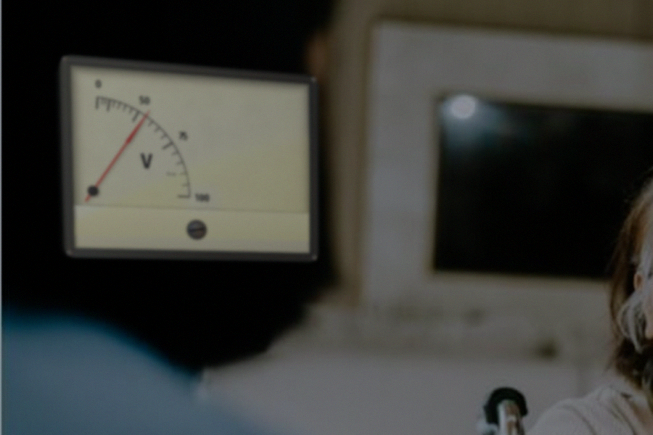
value=55 unit=V
